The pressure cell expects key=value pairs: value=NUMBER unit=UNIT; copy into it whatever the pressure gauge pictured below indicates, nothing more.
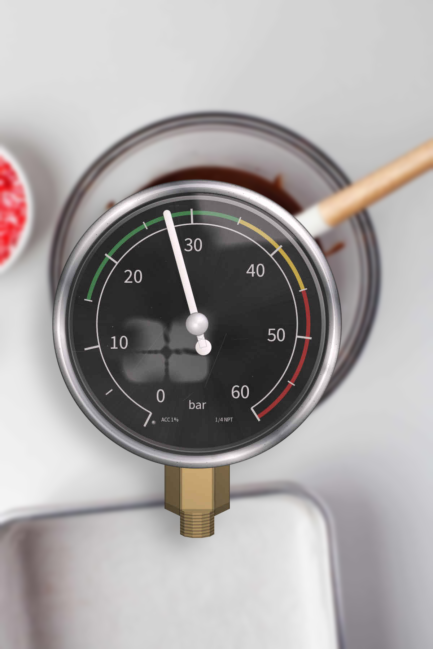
value=27.5 unit=bar
